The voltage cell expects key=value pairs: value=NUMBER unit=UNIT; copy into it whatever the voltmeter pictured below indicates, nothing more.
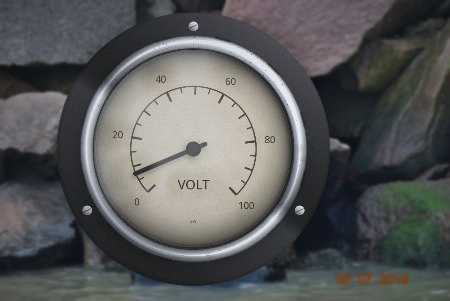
value=7.5 unit=V
